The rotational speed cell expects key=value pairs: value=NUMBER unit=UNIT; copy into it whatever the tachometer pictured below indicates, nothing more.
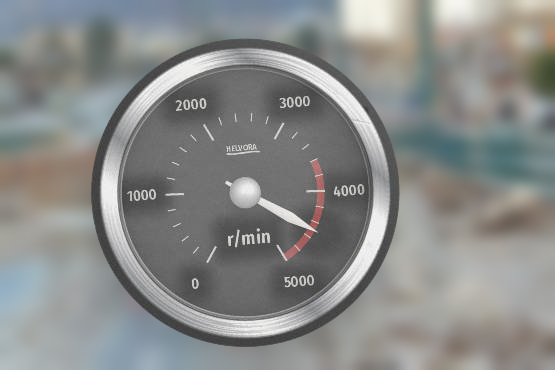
value=4500 unit=rpm
